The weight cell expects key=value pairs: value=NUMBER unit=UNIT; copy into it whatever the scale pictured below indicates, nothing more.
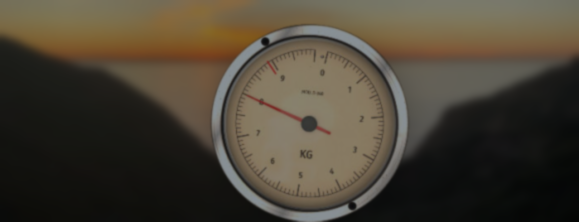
value=8 unit=kg
